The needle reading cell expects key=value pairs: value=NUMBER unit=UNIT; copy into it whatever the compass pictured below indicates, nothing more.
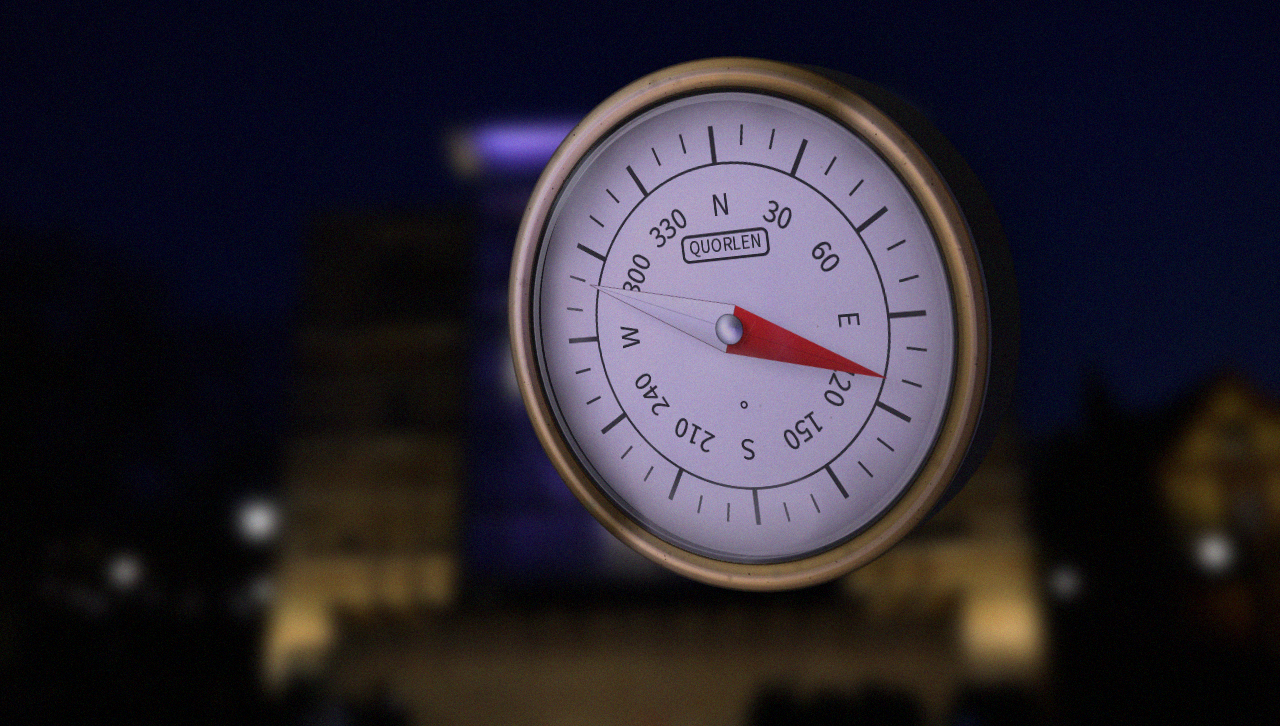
value=110 unit=°
